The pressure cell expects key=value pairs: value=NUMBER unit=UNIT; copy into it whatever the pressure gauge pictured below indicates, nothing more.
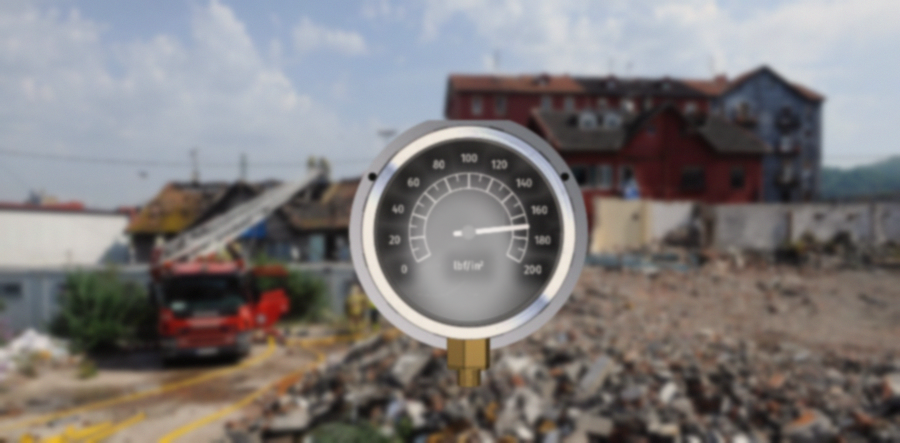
value=170 unit=psi
